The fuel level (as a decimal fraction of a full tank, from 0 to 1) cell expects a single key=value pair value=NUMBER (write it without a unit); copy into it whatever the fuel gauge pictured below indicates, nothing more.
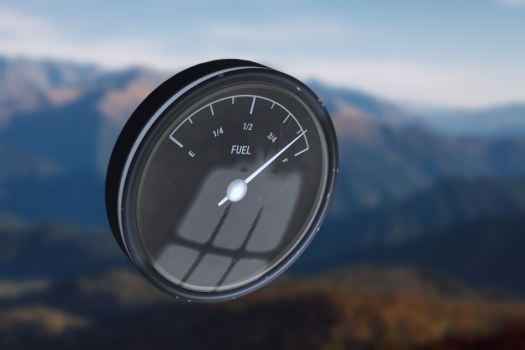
value=0.875
